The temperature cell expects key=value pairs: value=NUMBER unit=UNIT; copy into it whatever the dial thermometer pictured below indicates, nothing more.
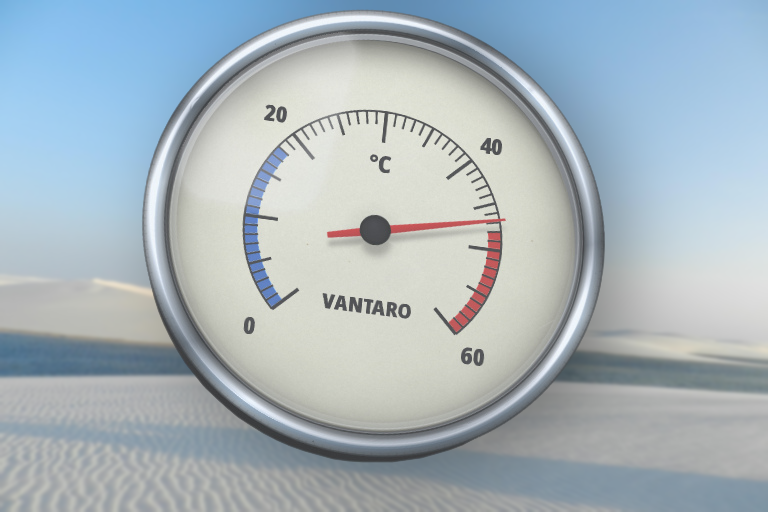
value=47 unit=°C
